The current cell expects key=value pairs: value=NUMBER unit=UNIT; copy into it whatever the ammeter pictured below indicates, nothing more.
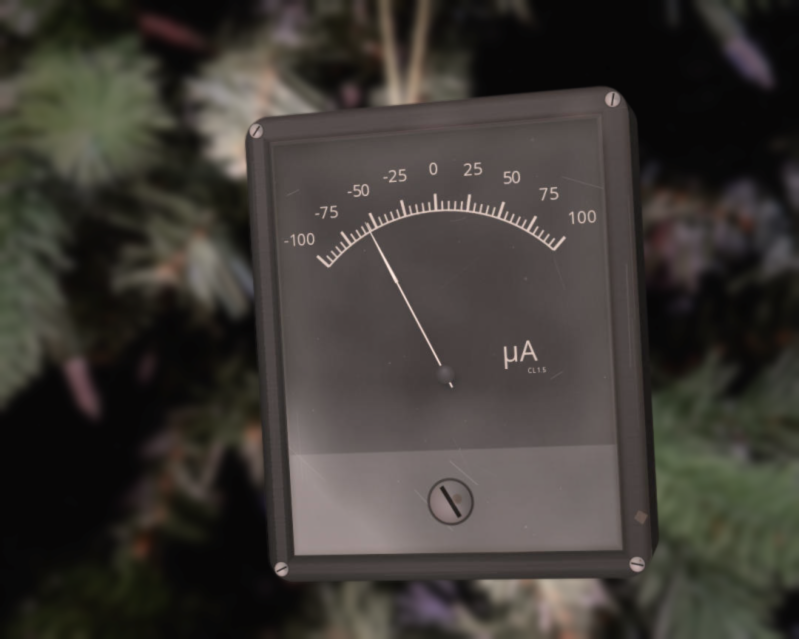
value=-55 unit=µA
